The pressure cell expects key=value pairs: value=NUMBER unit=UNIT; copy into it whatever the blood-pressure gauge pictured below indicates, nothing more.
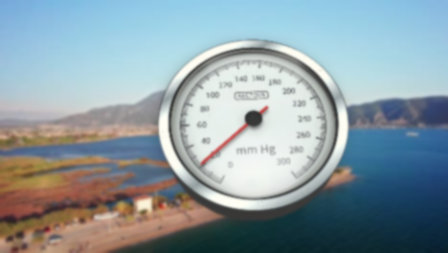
value=20 unit=mmHg
